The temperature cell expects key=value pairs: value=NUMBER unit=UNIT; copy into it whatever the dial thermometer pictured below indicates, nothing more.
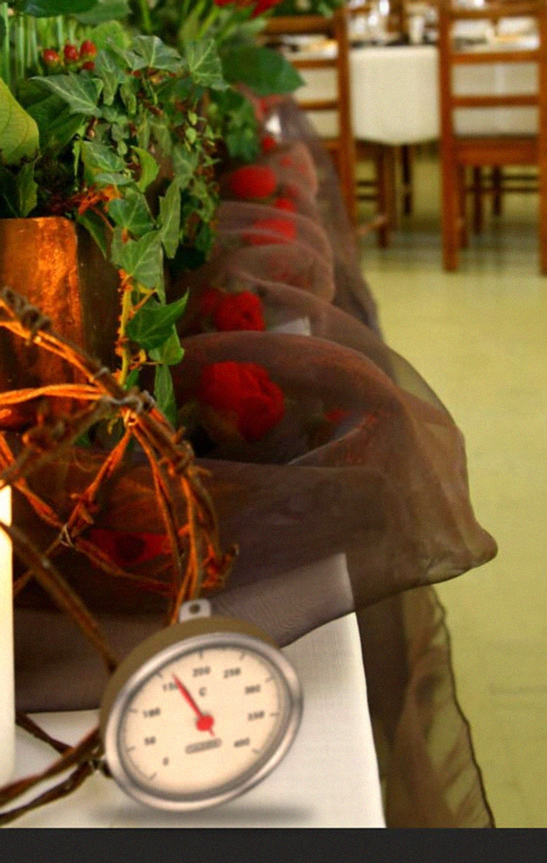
value=162.5 unit=°C
